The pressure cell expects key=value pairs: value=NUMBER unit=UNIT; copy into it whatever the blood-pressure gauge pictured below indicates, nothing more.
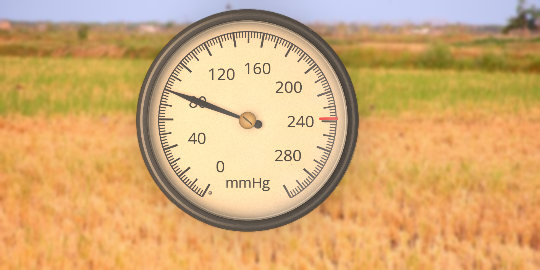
value=80 unit=mmHg
